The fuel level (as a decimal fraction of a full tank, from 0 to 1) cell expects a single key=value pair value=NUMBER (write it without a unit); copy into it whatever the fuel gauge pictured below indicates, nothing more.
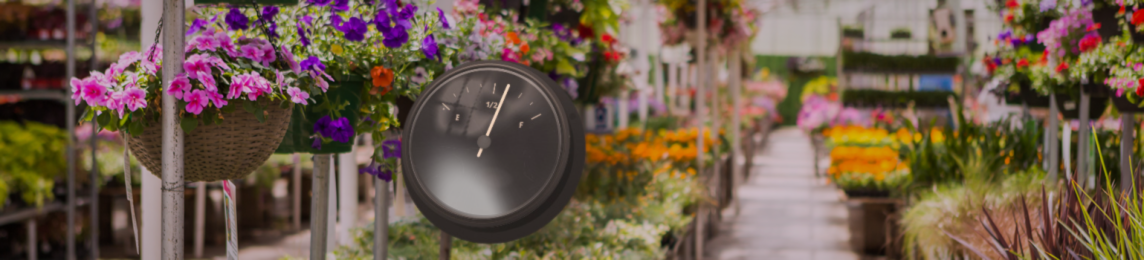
value=0.625
